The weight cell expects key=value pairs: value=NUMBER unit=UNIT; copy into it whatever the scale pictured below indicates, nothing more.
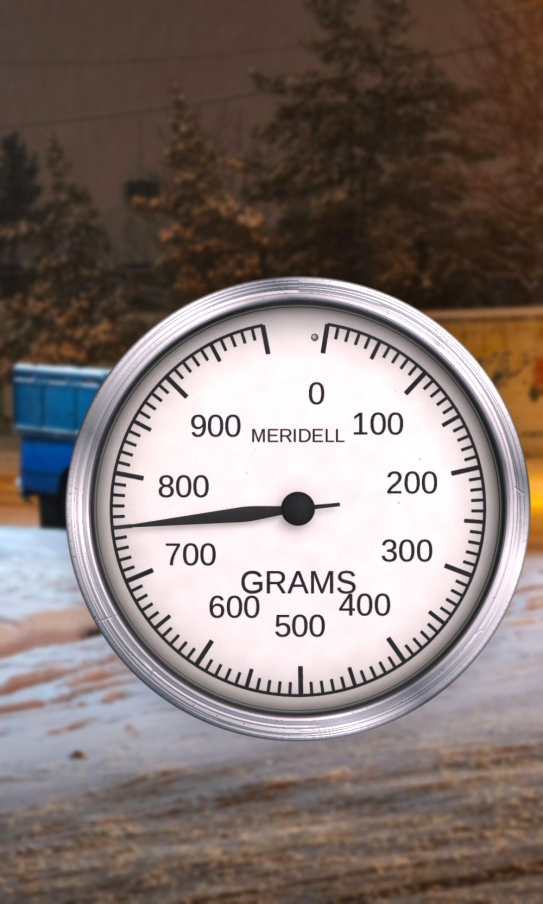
value=750 unit=g
